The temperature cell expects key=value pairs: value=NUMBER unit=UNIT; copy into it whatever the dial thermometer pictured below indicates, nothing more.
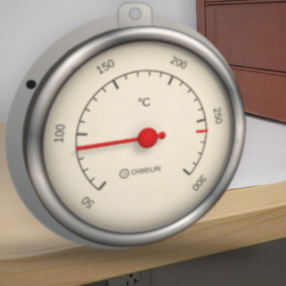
value=90 unit=°C
